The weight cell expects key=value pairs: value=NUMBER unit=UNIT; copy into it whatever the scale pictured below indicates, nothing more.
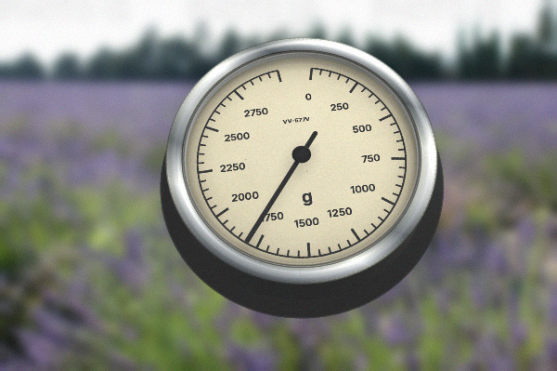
value=1800 unit=g
